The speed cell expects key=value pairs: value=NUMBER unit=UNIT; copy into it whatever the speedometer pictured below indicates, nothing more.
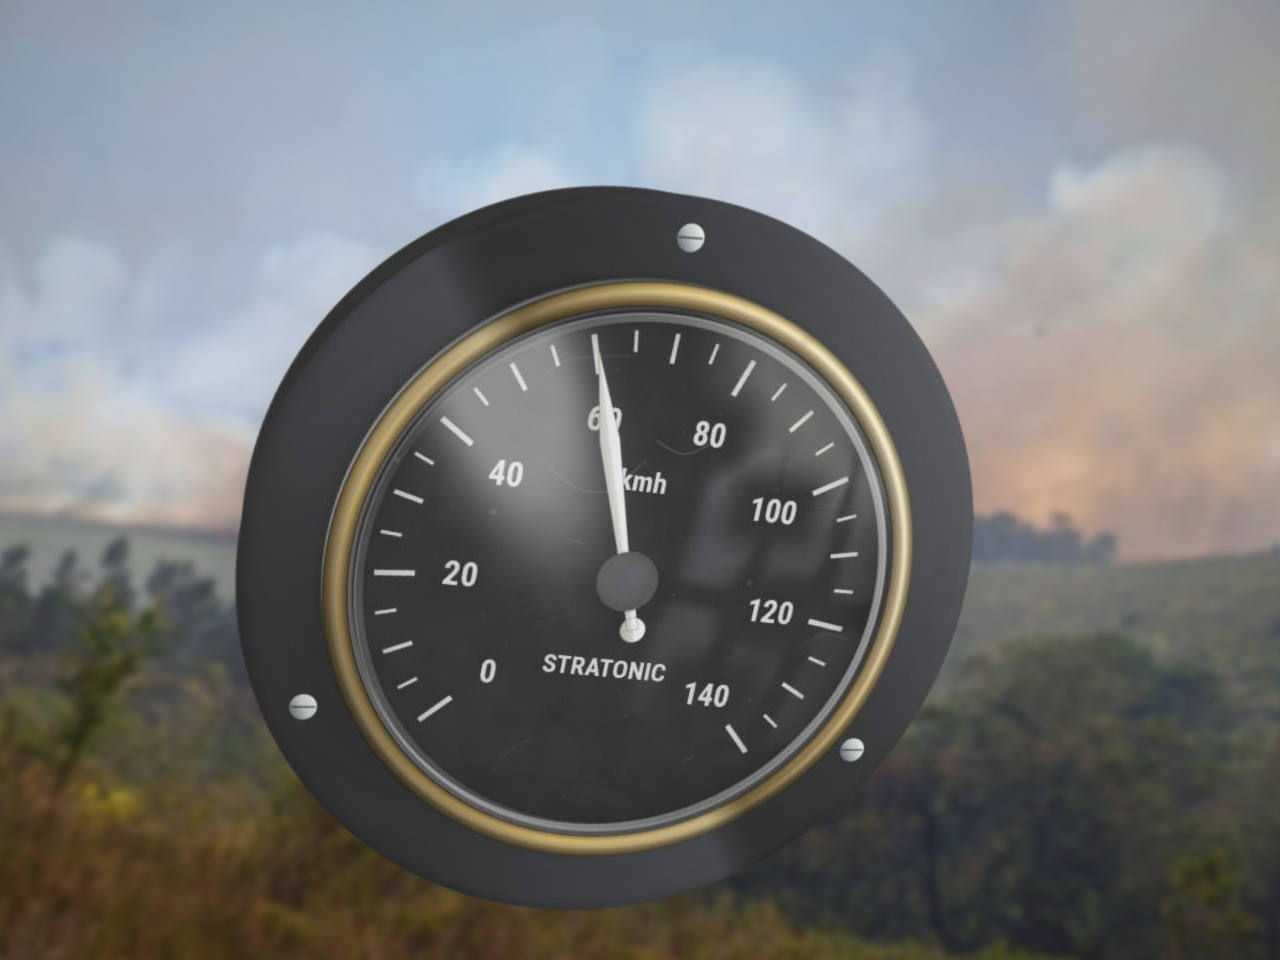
value=60 unit=km/h
